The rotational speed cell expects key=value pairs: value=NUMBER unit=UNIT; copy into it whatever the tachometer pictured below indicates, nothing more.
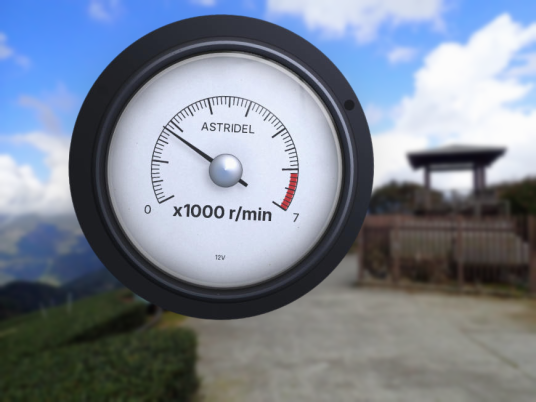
value=1800 unit=rpm
